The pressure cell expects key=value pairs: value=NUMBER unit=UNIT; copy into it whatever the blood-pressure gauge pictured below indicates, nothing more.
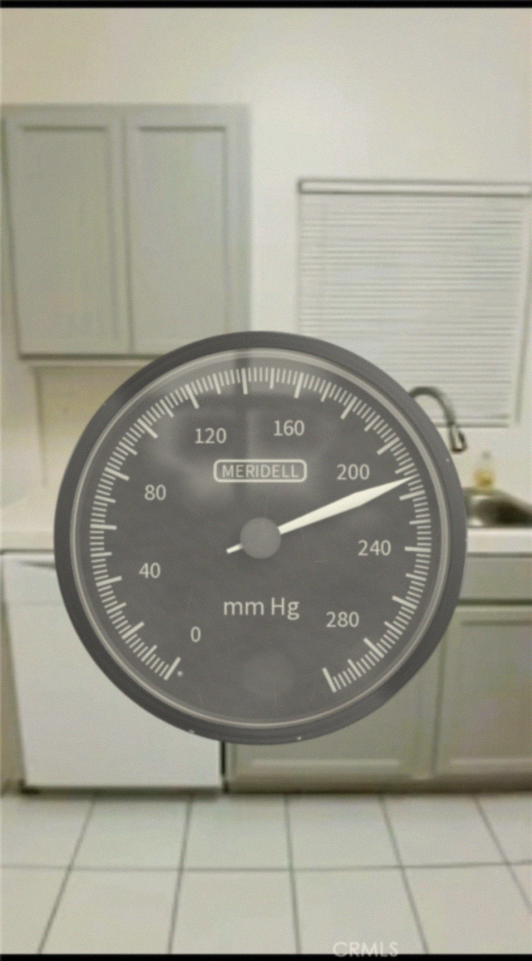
value=214 unit=mmHg
